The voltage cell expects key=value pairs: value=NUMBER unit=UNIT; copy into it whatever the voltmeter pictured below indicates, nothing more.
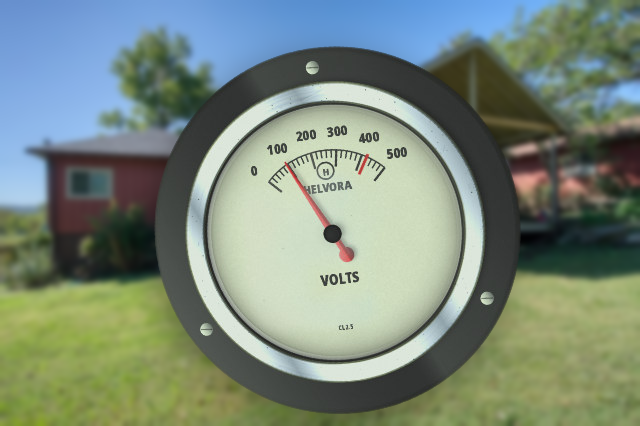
value=100 unit=V
